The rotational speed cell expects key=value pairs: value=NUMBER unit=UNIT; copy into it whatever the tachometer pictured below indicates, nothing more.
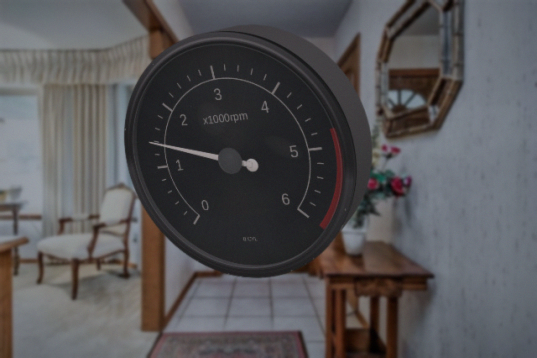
value=1400 unit=rpm
